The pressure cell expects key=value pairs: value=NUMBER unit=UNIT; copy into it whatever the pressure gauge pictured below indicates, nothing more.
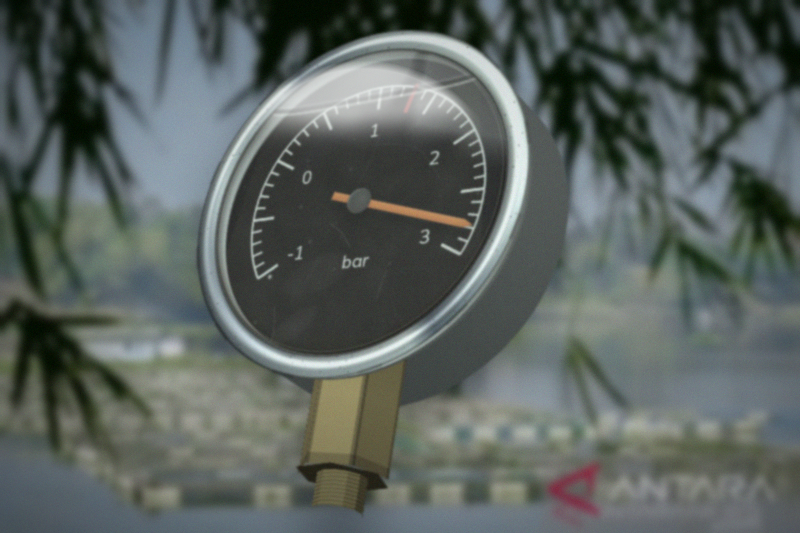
value=2.8 unit=bar
